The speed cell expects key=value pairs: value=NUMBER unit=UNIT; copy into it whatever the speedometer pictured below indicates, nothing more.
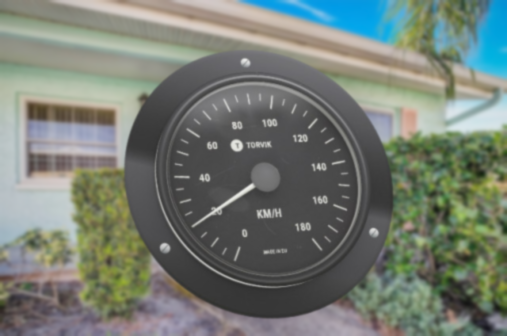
value=20 unit=km/h
